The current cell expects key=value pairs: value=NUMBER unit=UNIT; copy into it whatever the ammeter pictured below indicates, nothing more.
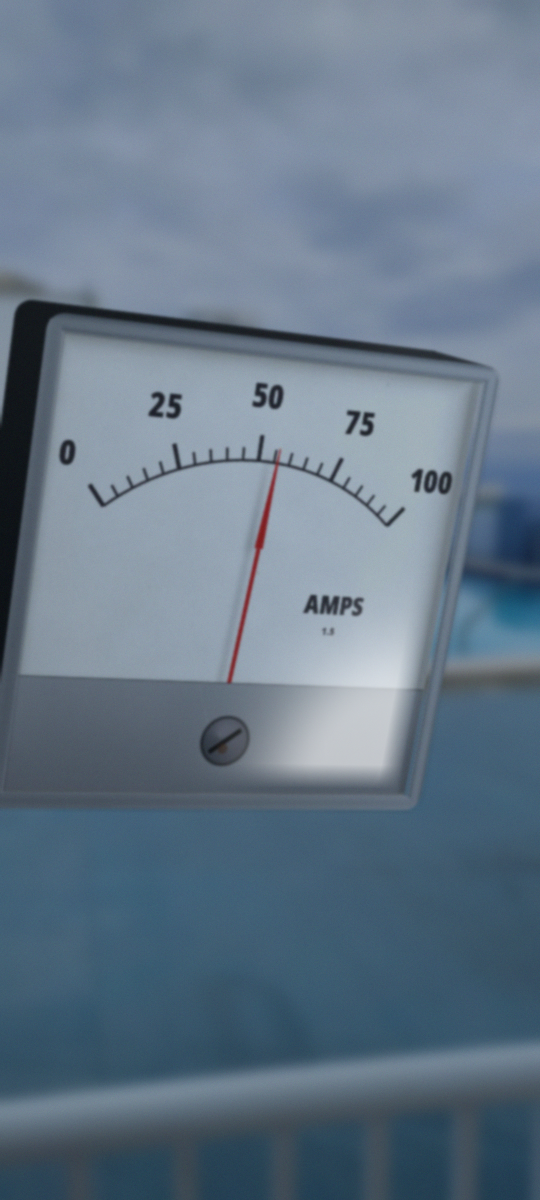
value=55 unit=A
